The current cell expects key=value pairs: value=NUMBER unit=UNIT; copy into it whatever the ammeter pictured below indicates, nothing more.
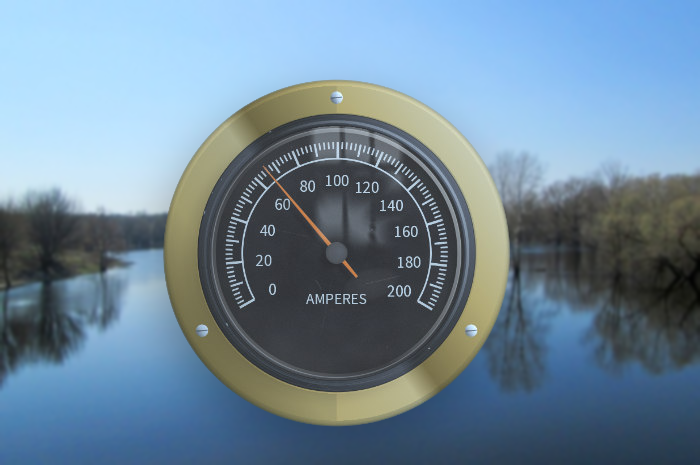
value=66 unit=A
